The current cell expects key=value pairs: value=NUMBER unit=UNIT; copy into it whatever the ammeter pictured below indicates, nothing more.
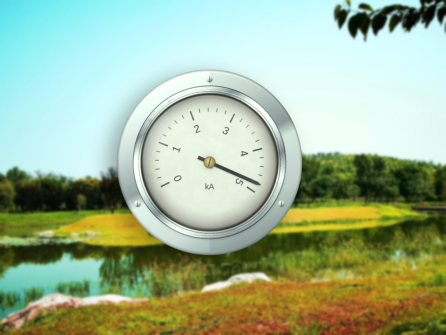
value=4.8 unit=kA
